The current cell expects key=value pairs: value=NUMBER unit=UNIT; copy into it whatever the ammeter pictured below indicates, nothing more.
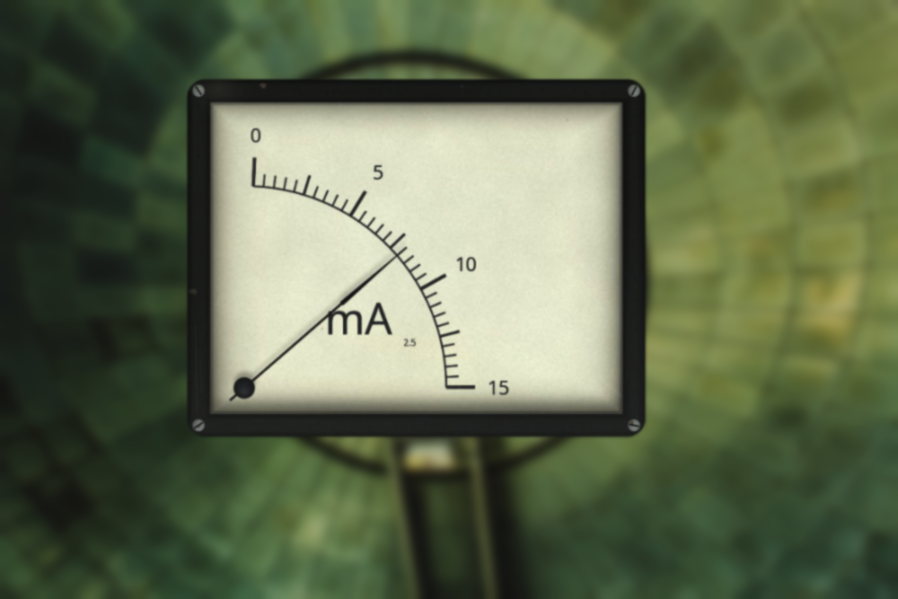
value=8 unit=mA
